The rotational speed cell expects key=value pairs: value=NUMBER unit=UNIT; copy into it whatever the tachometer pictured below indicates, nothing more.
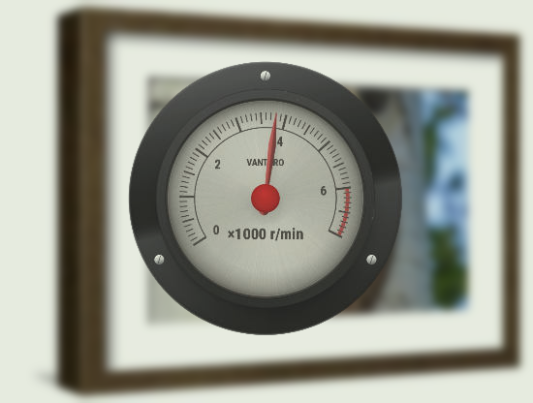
value=3800 unit=rpm
